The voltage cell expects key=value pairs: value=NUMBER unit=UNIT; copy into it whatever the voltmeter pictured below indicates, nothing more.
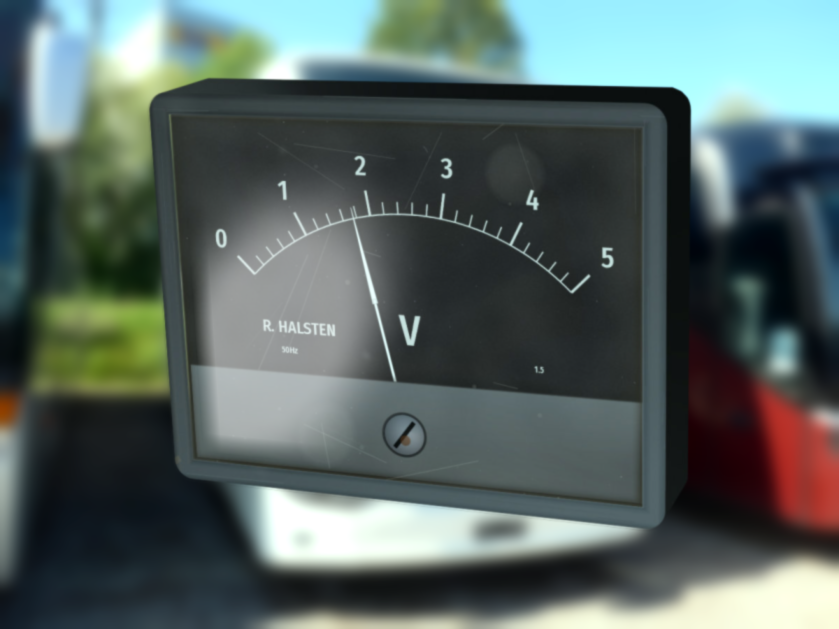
value=1.8 unit=V
